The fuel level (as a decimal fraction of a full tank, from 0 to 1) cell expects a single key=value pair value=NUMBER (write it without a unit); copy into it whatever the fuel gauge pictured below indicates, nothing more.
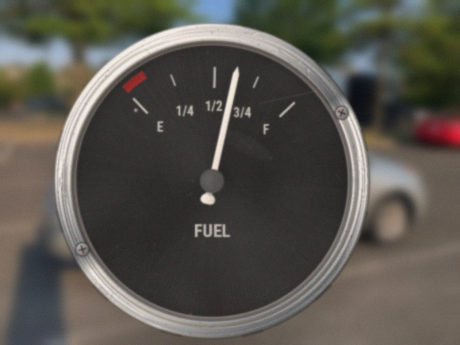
value=0.625
